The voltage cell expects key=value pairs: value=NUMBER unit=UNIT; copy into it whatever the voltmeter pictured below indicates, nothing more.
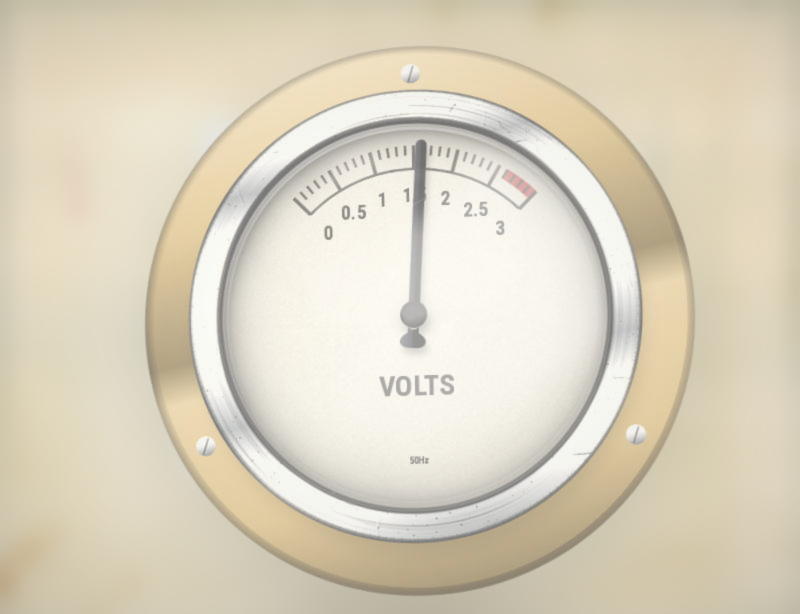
value=1.6 unit=V
